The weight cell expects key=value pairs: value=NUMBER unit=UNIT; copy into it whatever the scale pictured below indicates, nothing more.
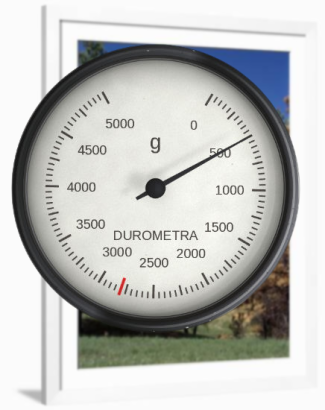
value=500 unit=g
